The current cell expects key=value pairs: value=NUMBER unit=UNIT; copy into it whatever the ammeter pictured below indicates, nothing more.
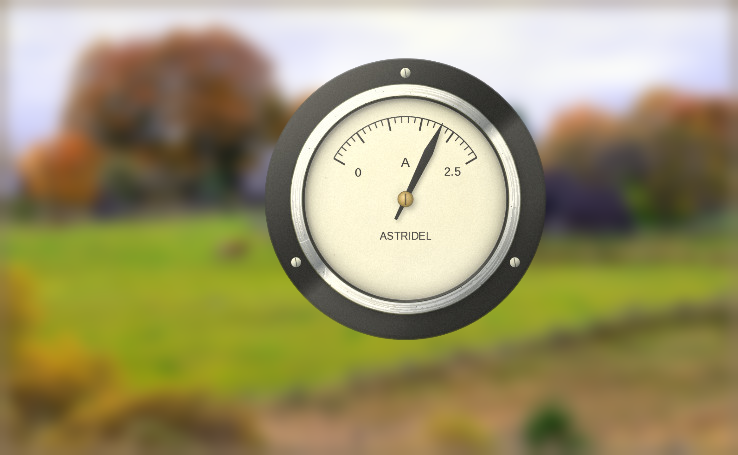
value=1.8 unit=A
